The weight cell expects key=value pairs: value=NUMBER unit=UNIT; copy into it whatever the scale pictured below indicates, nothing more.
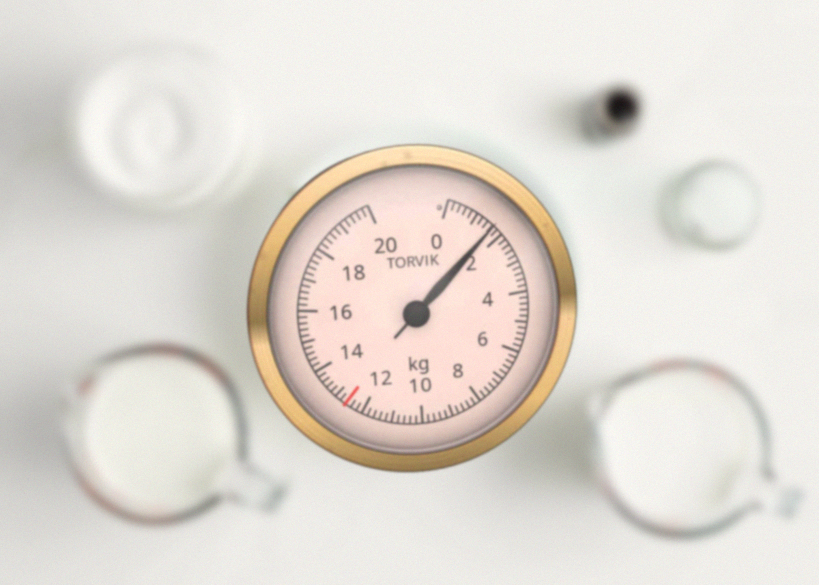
value=1.6 unit=kg
